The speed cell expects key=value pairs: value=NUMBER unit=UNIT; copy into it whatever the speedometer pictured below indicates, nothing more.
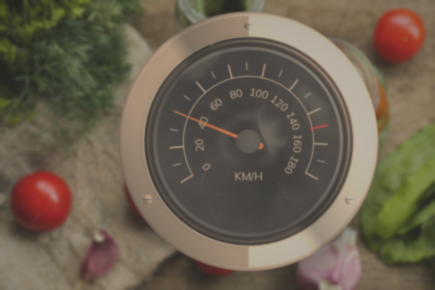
value=40 unit=km/h
